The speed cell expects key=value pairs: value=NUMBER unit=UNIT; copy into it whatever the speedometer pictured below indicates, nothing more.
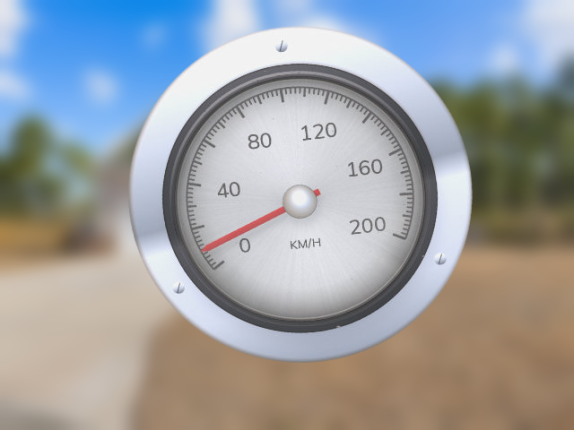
value=10 unit=km/h
